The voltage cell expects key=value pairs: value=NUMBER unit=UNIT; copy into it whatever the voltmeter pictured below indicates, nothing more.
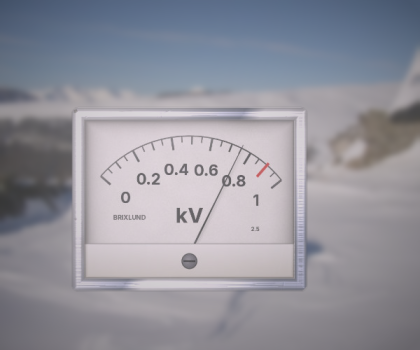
value=0.75 unit=kV
